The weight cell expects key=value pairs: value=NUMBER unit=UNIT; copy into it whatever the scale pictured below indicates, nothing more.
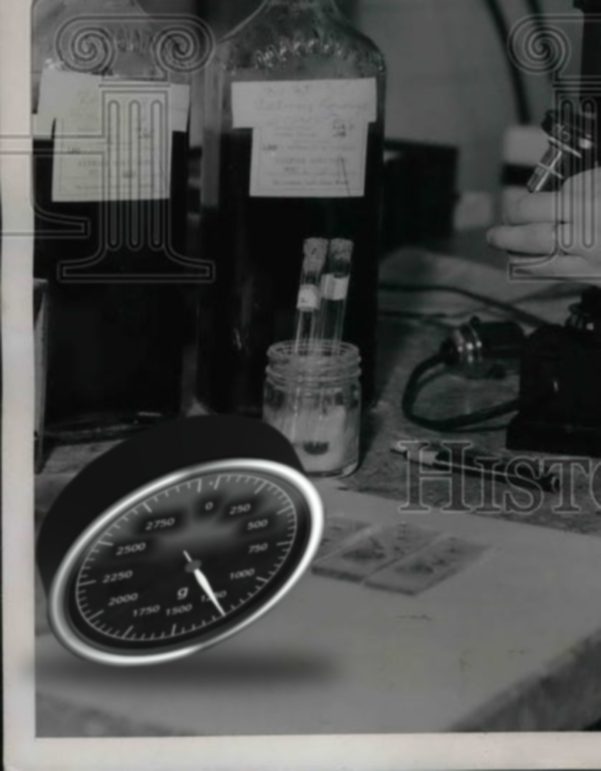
value=1250 unit=g
